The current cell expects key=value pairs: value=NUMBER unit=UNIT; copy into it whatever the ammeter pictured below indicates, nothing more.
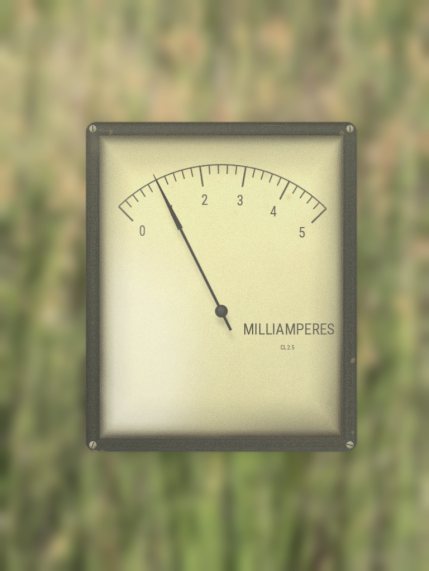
value=1 unit=mA
